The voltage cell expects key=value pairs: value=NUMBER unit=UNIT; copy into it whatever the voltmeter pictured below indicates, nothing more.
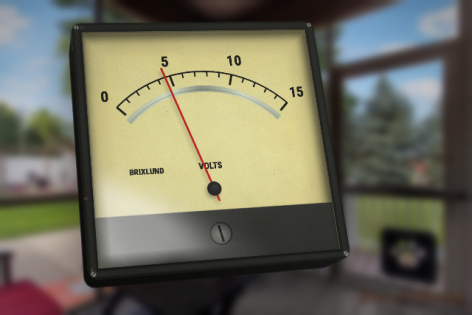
value=4.5 unit=V
